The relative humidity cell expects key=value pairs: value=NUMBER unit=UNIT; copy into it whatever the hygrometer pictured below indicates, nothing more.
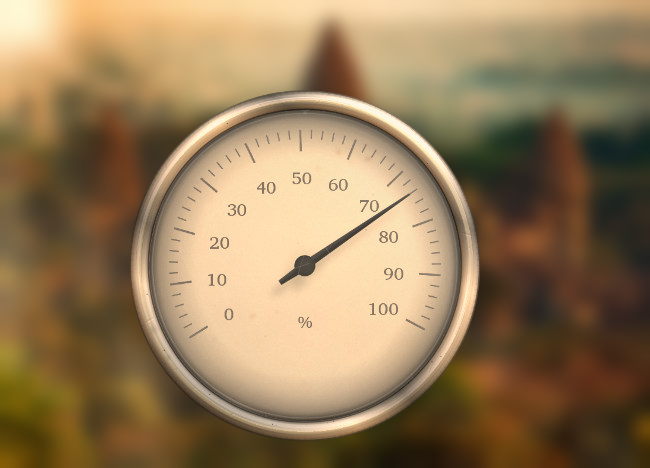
value=74 unit=%
